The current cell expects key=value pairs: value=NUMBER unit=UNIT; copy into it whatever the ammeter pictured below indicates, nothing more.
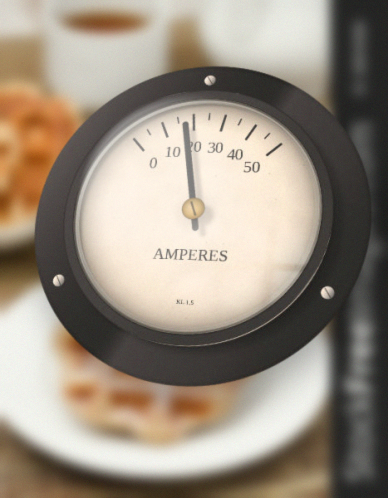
value=17.5 unit=A
